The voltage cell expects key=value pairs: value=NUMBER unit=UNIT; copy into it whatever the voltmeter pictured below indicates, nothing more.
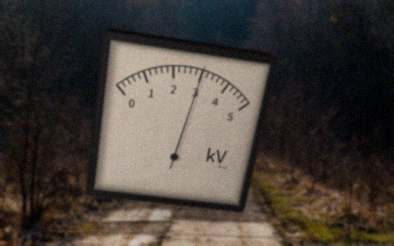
value=3 unit=kV
